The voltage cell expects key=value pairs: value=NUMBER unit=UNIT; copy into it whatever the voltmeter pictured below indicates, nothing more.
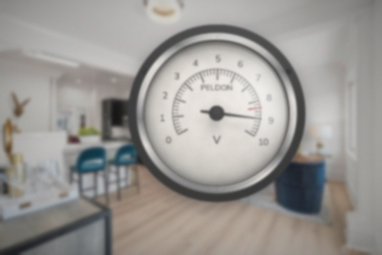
value=9 unit=V
